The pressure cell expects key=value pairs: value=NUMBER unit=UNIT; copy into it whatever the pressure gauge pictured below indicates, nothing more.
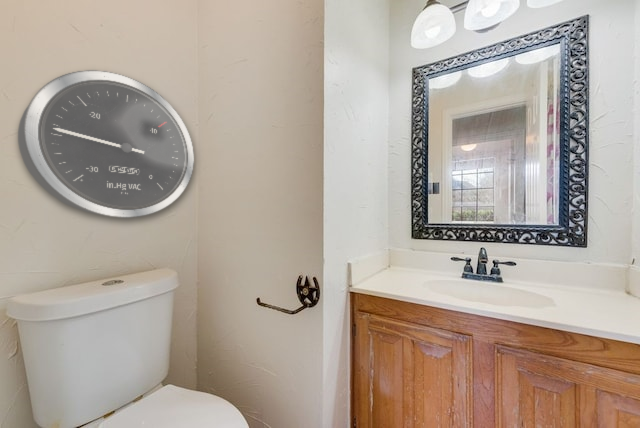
value=-24.5 unit=inHg
